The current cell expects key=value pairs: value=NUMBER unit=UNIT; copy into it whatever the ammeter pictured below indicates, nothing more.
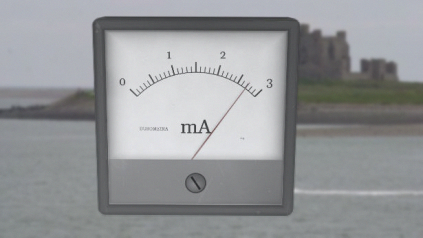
value=2.7 unit=mA
